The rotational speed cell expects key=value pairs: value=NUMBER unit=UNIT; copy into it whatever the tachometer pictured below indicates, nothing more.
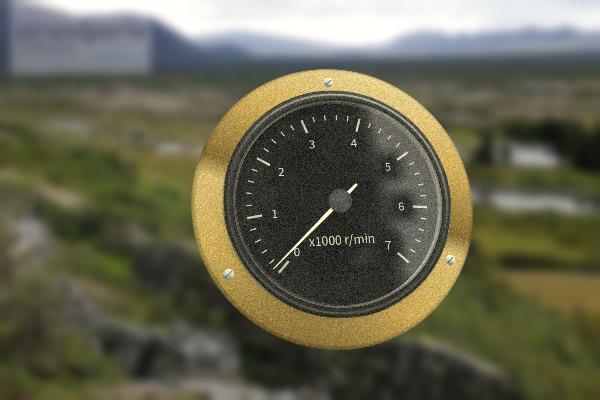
value=100 unit=rpm
